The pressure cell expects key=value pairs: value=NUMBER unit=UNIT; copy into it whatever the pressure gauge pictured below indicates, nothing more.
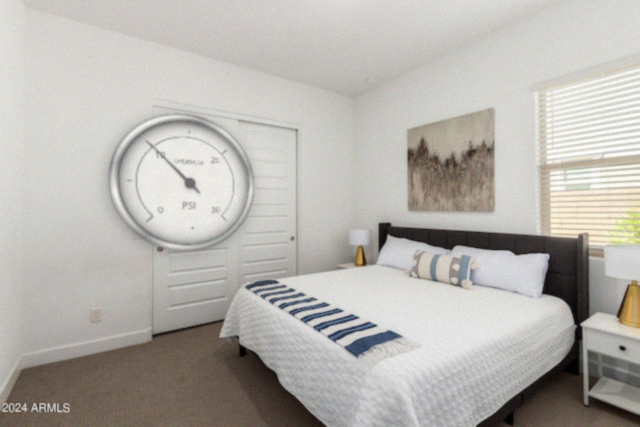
value=10 unit=psi
